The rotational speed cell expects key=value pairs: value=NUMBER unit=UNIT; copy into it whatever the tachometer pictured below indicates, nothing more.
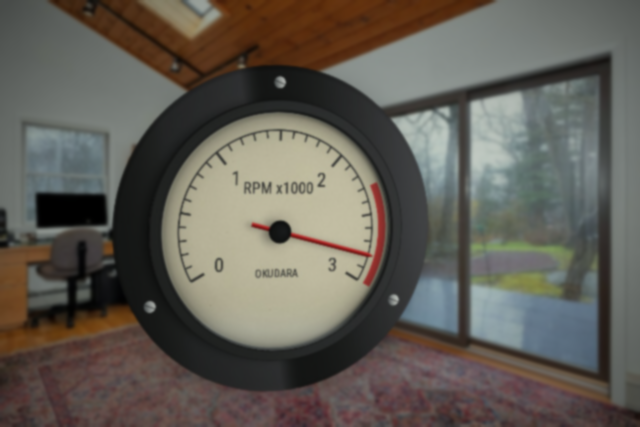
value=2800 unit=rpm
